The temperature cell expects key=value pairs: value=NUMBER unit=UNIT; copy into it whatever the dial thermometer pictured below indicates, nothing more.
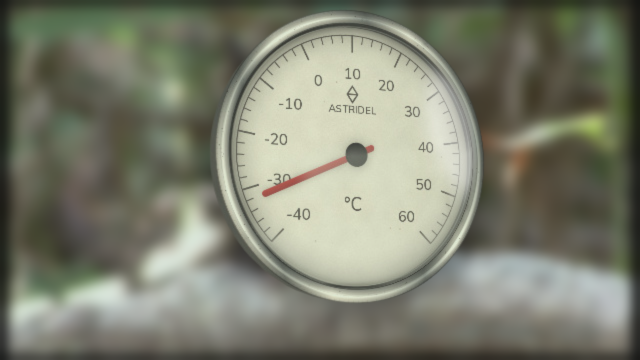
value=-32 unit=°C
